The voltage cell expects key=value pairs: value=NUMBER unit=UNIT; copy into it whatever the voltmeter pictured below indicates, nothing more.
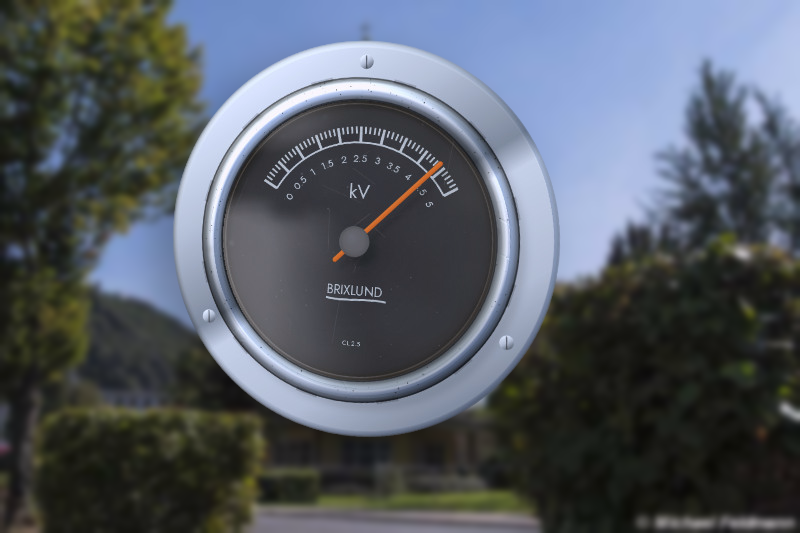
value=4.4 unit=kV
